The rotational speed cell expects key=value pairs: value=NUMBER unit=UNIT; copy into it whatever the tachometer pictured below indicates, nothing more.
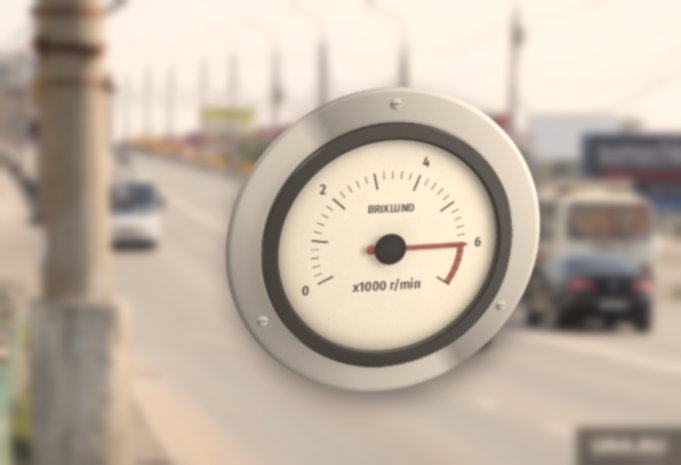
value=6000 unit=rpm
